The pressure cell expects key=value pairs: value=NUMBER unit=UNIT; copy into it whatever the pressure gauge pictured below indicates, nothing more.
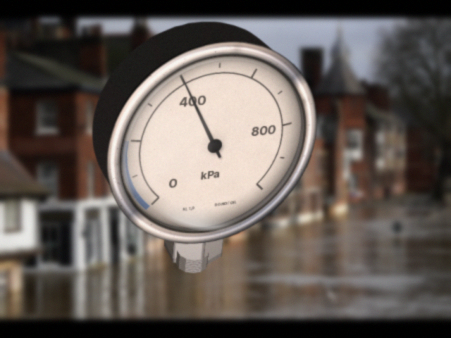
value=400 unit=kPa
